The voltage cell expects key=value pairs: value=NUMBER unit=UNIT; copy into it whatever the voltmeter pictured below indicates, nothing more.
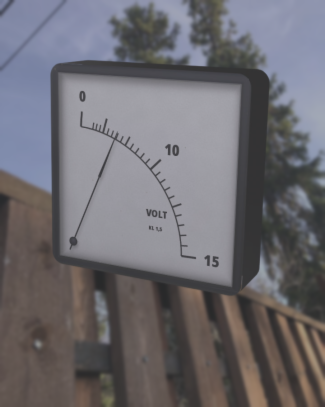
value=6.5 unit=V
